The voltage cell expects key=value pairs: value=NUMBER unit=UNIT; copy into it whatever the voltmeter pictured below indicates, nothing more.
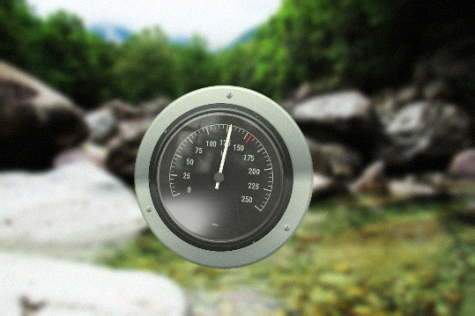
value=130 unit=V
